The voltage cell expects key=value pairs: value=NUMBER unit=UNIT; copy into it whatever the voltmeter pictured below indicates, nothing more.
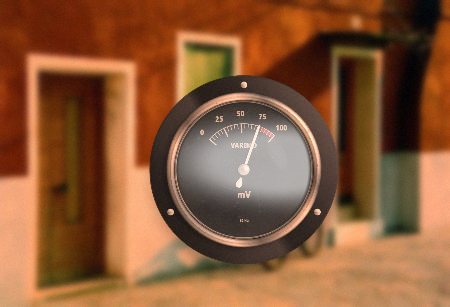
value=75 unit=mV
